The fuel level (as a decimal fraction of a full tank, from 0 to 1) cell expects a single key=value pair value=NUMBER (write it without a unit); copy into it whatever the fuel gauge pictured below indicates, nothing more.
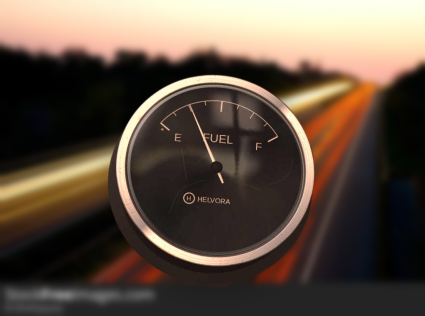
value=0.25
